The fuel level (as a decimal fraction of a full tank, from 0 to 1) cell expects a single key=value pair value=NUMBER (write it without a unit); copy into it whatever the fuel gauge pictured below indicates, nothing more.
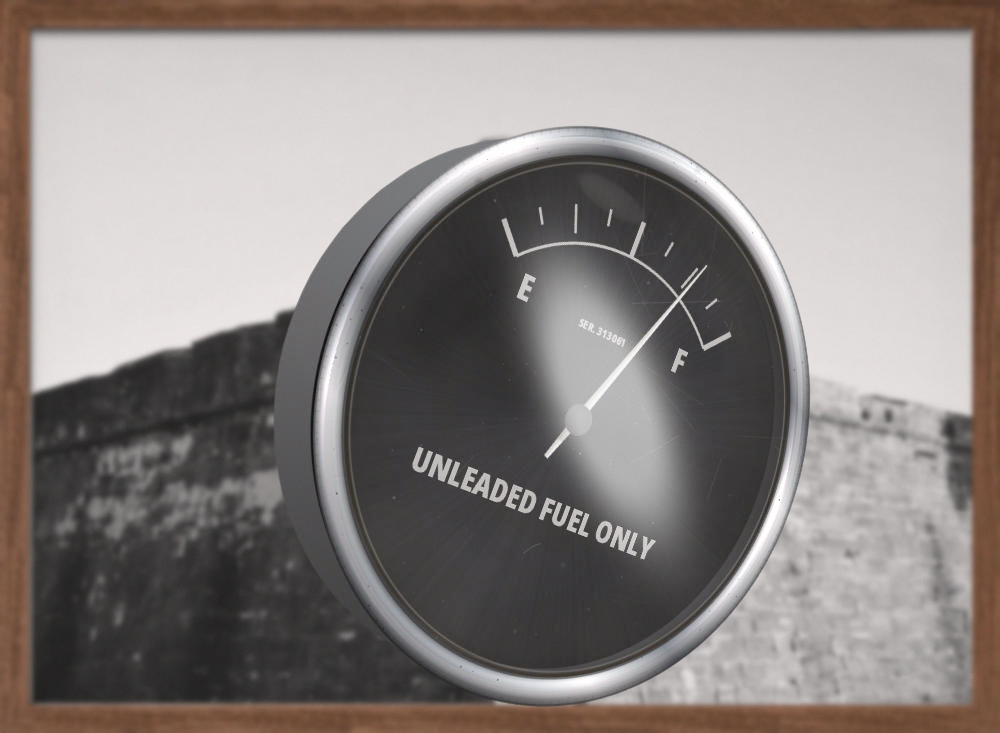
value=0.75
